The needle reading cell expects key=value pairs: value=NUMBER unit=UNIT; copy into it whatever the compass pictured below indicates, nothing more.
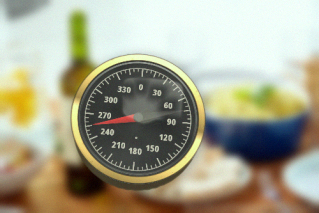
value=255 unit=°
